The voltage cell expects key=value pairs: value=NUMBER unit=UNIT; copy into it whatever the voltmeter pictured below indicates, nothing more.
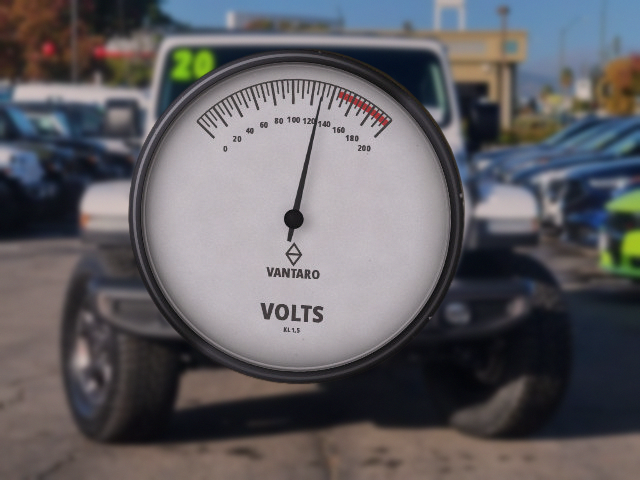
value=130 unit=V
